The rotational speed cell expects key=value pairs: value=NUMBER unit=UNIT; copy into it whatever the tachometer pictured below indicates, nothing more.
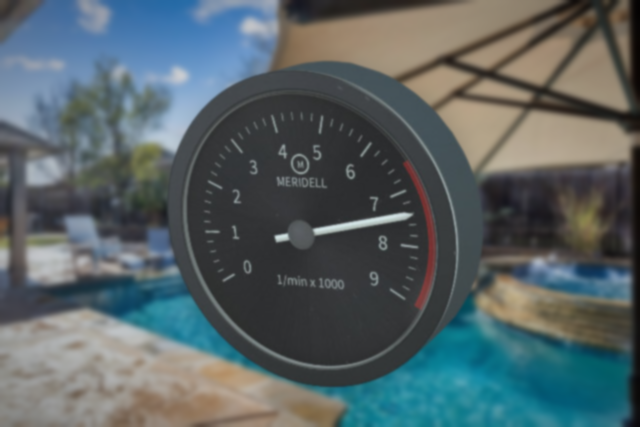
value=7400 unit=rpm
